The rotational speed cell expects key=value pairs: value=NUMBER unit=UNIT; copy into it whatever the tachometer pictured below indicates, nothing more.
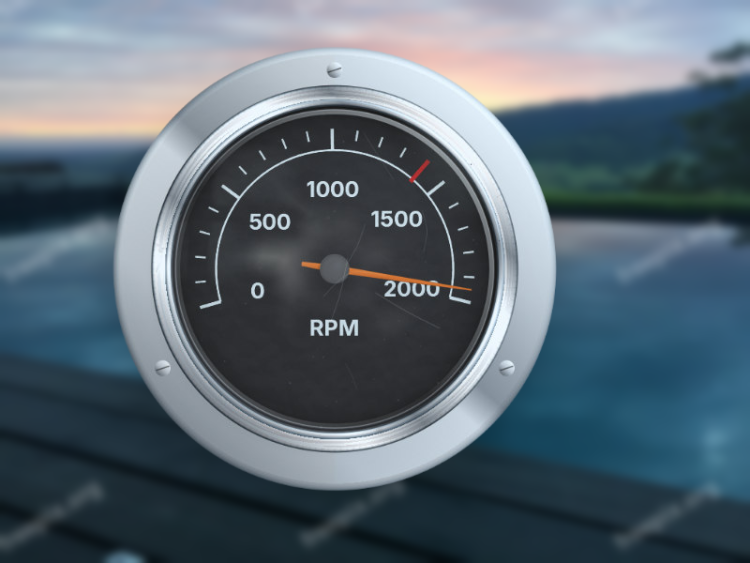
value=1950 unit=rpm
